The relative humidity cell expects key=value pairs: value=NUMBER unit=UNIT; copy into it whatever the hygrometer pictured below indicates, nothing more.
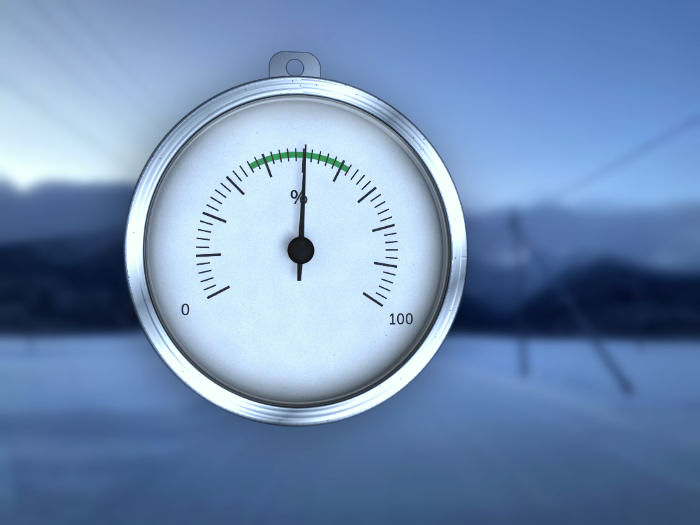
value=50 unit=%
